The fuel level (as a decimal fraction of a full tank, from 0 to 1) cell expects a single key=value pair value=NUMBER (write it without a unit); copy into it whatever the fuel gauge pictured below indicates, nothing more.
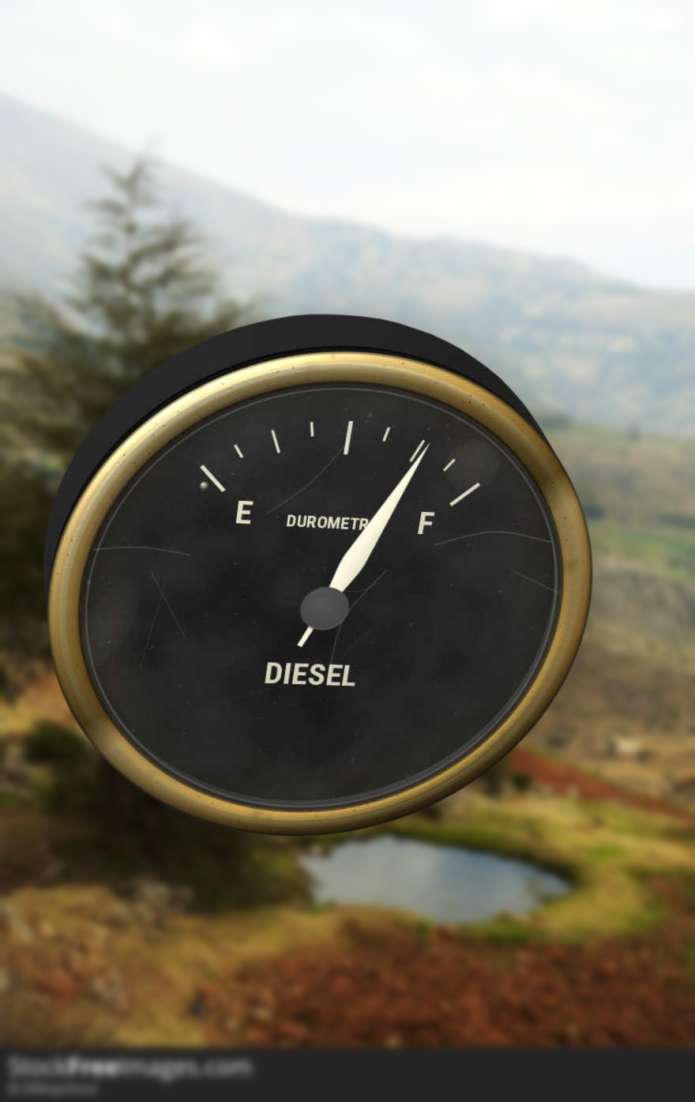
value=0.75
